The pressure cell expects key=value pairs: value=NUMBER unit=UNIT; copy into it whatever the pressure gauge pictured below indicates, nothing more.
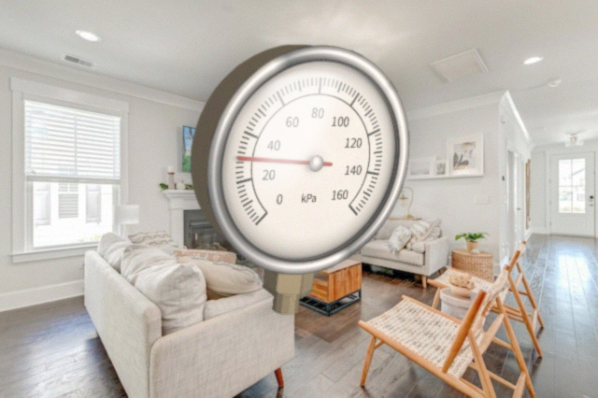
value=30 unit=kPa
